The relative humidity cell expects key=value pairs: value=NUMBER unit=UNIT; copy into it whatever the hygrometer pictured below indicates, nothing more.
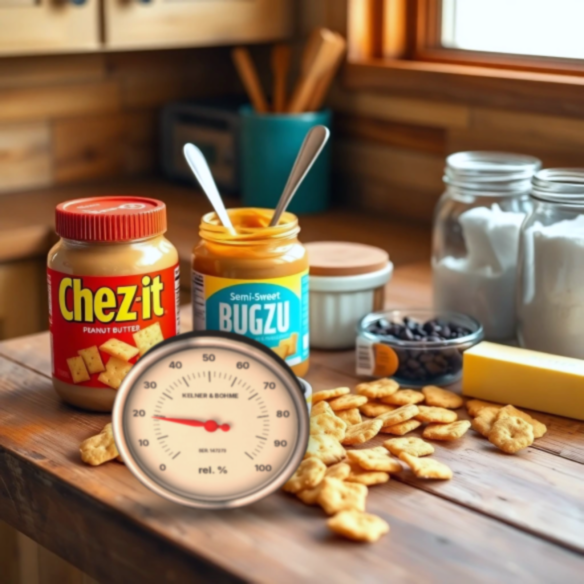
value=20 unit=%
